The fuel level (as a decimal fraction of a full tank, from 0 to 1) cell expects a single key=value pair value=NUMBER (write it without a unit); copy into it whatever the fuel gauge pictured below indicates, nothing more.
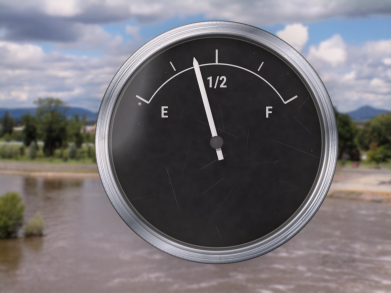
value=0.375
